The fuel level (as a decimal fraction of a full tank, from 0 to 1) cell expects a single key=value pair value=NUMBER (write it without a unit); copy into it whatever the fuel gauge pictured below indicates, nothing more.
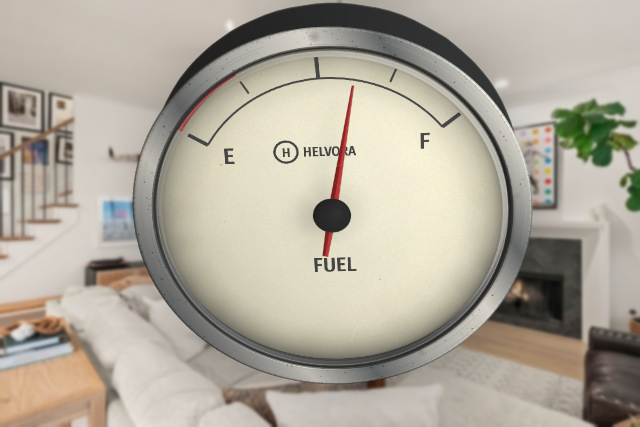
value=0.625
